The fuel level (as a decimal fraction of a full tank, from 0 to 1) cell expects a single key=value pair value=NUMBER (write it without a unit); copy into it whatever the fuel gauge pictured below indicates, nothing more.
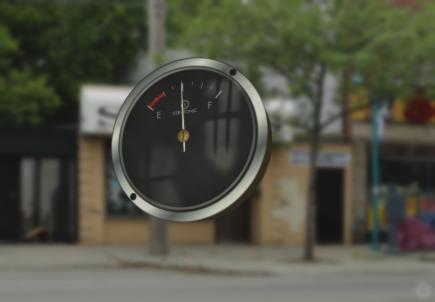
value=0.5
